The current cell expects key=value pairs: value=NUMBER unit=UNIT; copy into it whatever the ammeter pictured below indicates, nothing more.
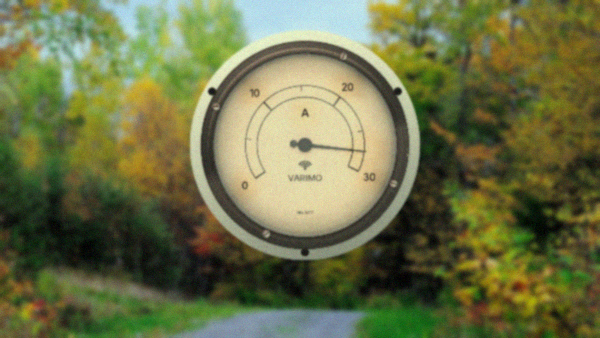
value=27.5 unit=A
